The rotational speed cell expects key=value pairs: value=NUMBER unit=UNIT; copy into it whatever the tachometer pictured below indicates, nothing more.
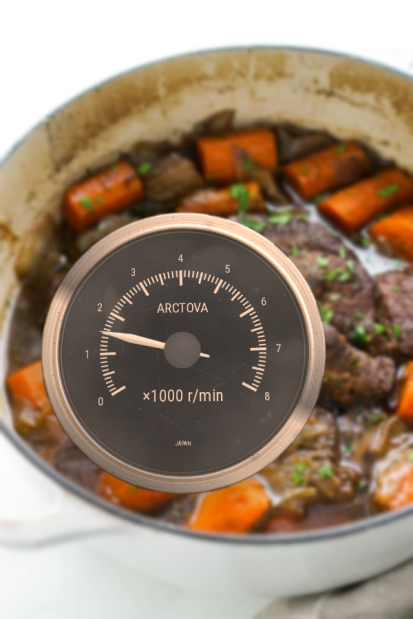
value=1500 unit=rpm
